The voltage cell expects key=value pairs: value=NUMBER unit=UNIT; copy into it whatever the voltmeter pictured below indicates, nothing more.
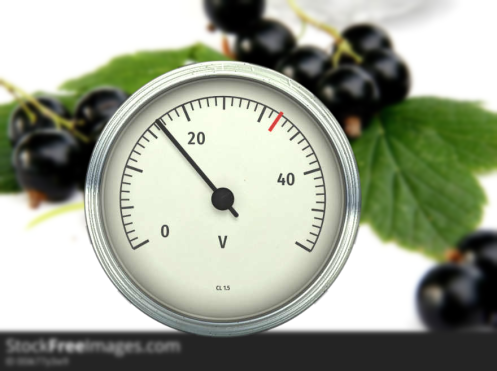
value=16.5 unit=V
